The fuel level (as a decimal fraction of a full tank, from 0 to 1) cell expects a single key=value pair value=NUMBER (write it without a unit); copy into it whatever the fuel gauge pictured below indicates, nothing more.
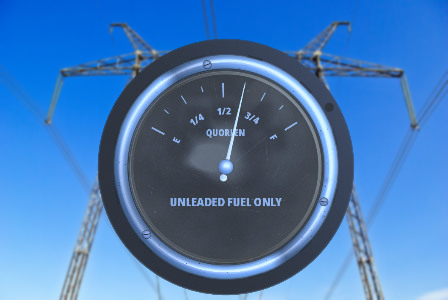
value=0.625
